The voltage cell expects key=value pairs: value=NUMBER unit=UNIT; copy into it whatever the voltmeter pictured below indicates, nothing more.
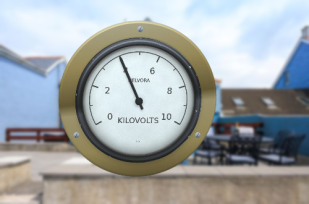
value=4 unit=kV
